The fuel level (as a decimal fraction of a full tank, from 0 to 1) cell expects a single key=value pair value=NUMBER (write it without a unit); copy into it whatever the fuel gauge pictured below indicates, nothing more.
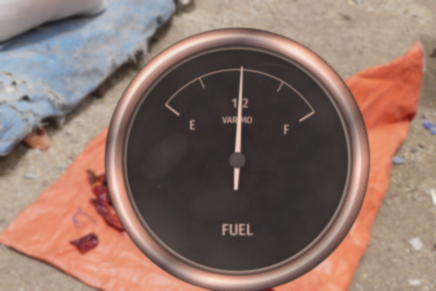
value=0.5
